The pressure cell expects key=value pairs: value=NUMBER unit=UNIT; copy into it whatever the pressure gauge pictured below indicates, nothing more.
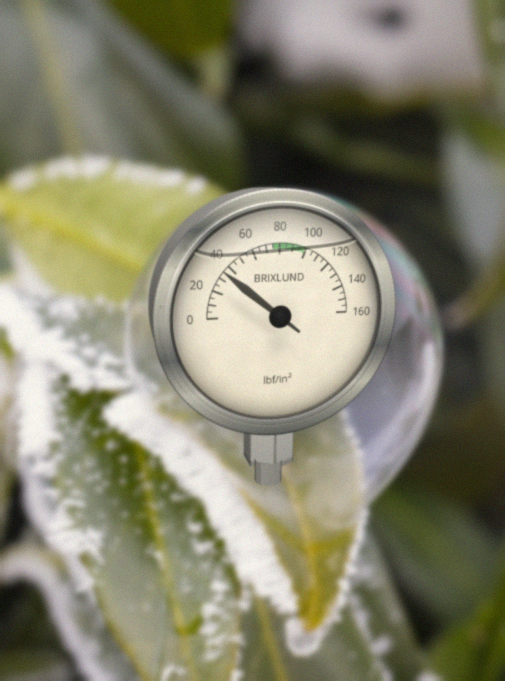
value=35 unit=psi
